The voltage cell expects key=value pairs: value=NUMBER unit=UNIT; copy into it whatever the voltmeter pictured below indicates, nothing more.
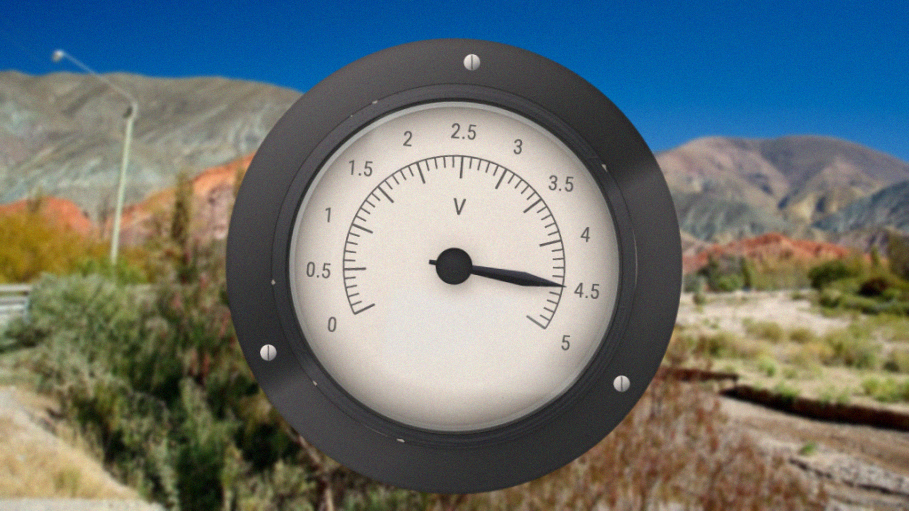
value=4.5 unit=V
